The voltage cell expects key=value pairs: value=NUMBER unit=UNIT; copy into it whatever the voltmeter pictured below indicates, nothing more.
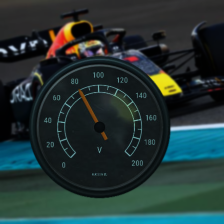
value=80 unit=V
